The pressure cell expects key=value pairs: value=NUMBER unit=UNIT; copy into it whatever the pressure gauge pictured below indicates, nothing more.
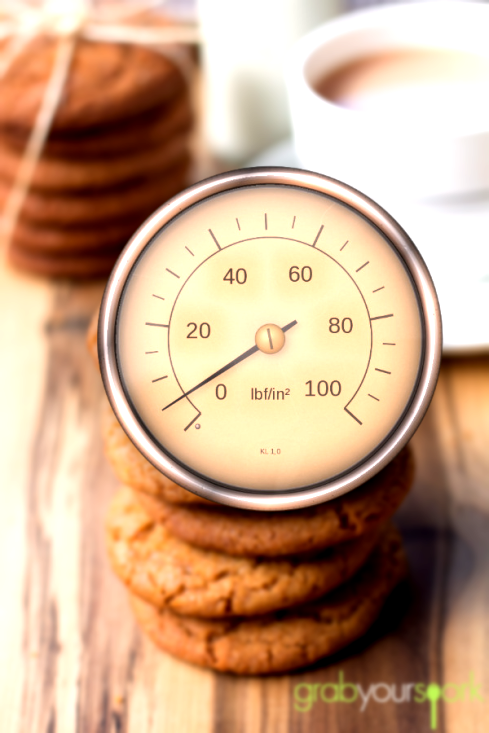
value=5 unit=psi
